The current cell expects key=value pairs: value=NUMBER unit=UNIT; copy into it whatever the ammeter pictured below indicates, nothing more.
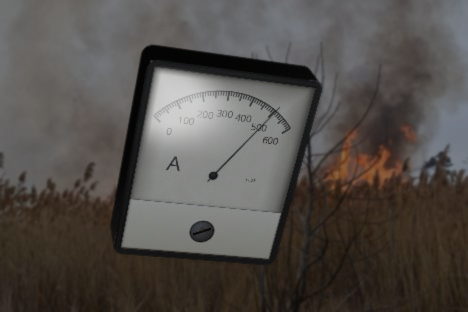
value=500 unit=A
